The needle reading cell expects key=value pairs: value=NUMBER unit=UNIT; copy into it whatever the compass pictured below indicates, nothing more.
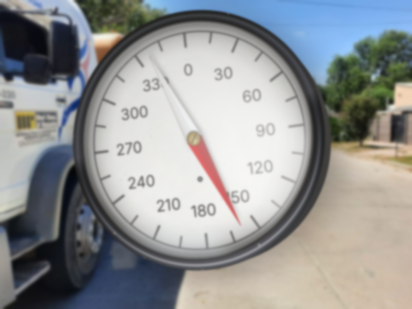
value=157.5 unit=°
